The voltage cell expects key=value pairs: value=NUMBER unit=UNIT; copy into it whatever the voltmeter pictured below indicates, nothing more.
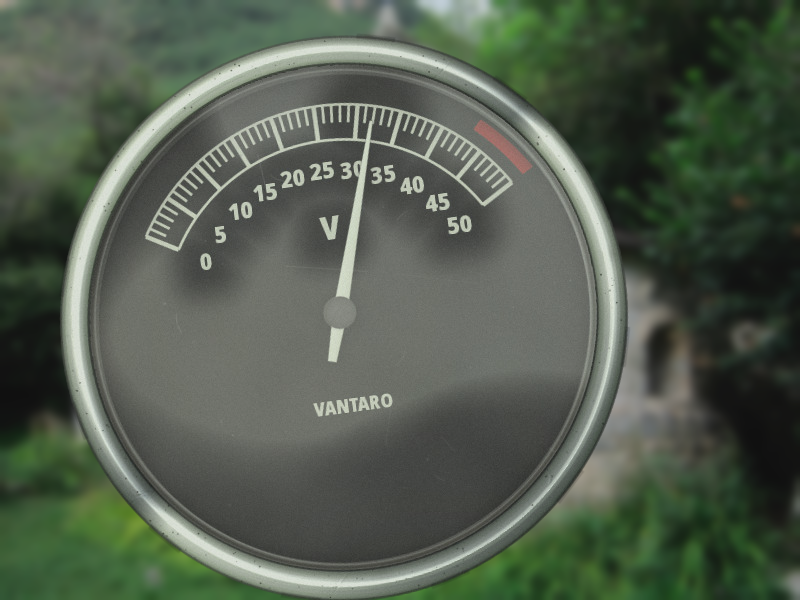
value=32 unit=V
